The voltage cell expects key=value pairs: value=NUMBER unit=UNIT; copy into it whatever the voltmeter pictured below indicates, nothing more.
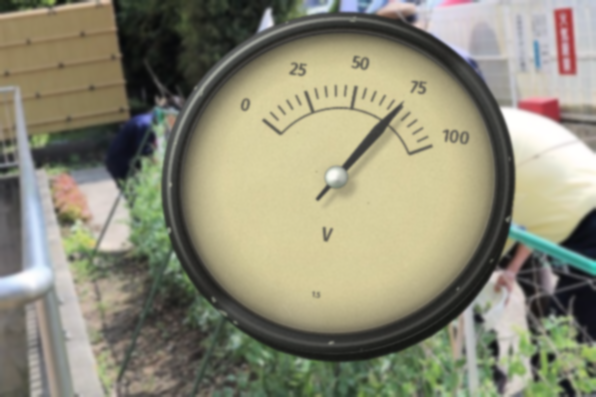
value=75 unit=V
